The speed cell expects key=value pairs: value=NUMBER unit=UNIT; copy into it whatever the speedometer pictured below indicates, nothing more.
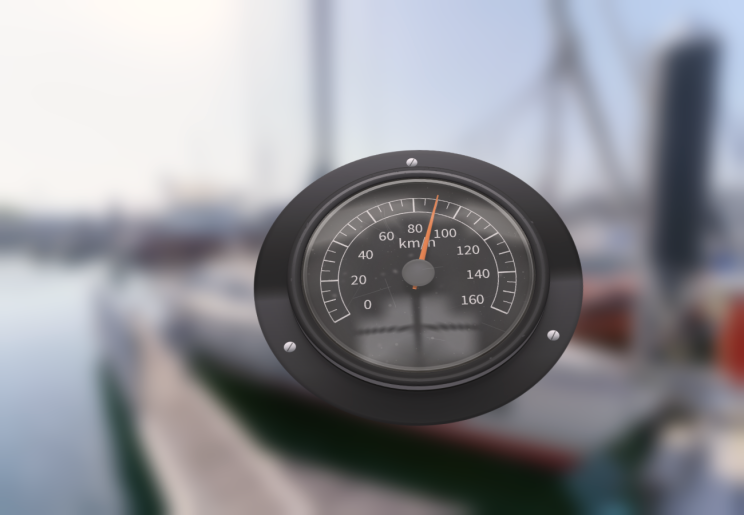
value=90 unit=km/h
